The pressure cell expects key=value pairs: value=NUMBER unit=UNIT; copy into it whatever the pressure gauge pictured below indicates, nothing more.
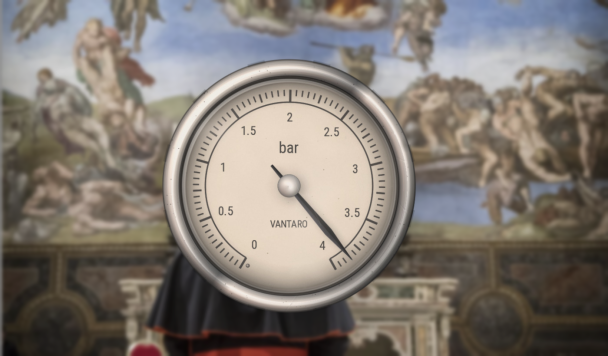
value=3.85 unit=bar
